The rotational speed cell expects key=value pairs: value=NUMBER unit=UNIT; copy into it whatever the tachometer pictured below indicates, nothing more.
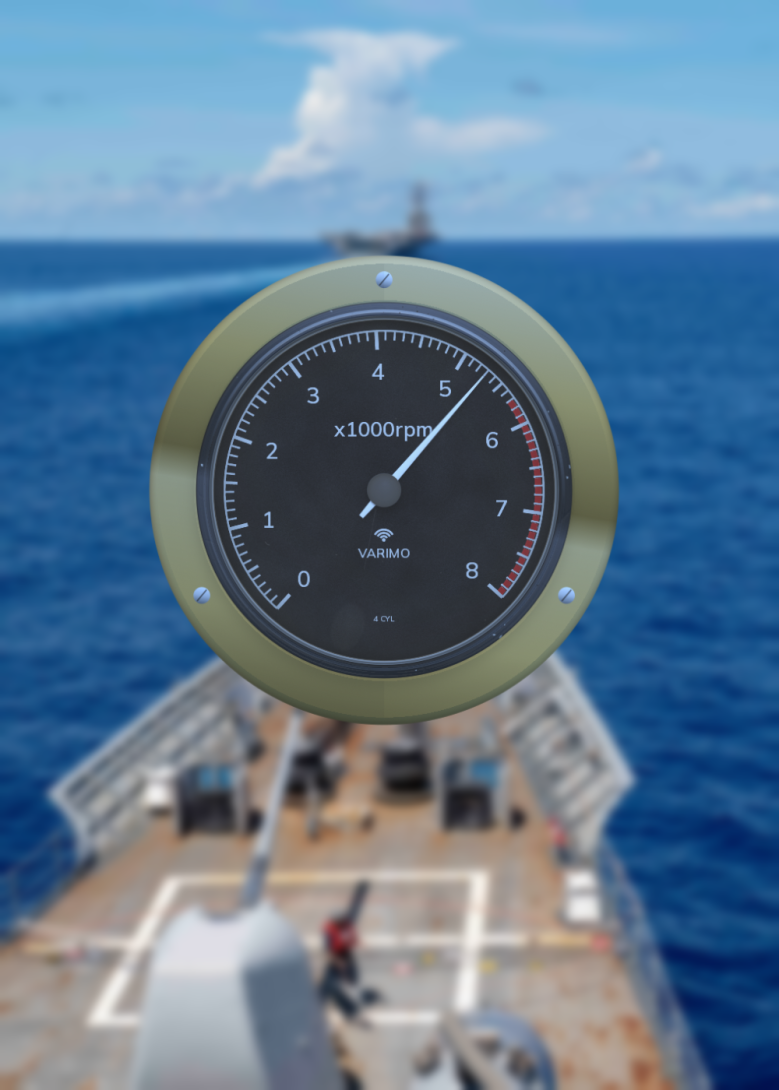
value=5300 unit=rpm
